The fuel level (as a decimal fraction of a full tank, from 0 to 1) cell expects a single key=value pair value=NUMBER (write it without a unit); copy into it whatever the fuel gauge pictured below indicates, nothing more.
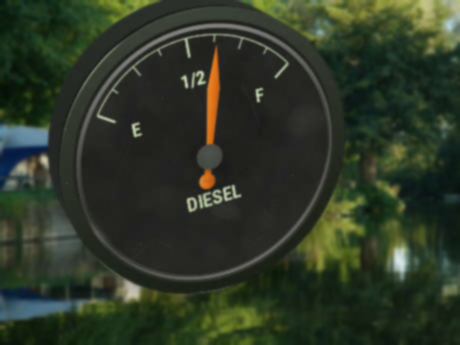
value=0.625
